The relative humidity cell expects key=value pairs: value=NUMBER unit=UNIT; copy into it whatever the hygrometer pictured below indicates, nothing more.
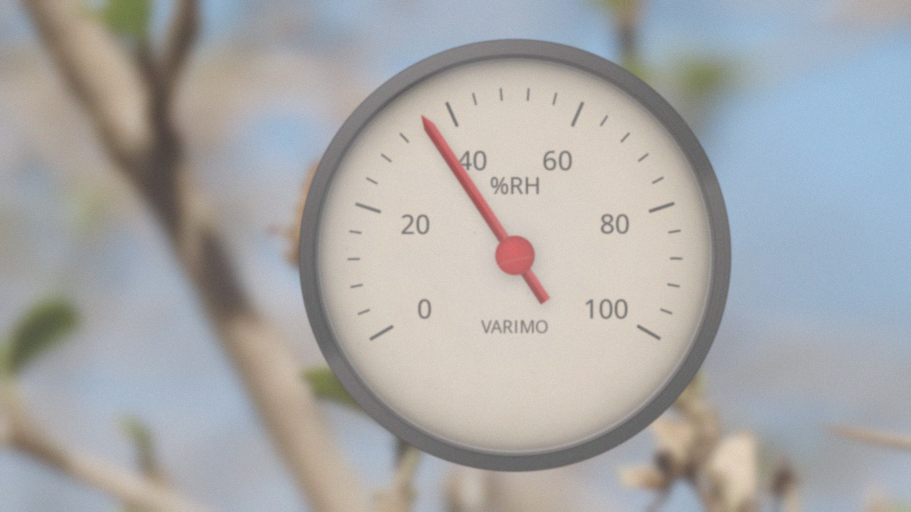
value=36 unit=%
